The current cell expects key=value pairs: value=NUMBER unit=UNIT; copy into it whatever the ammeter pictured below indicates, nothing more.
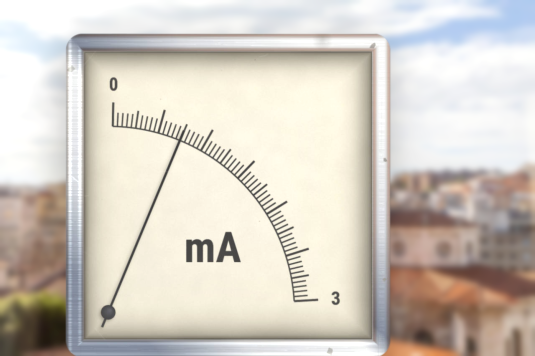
value=0.75 unit=mA
